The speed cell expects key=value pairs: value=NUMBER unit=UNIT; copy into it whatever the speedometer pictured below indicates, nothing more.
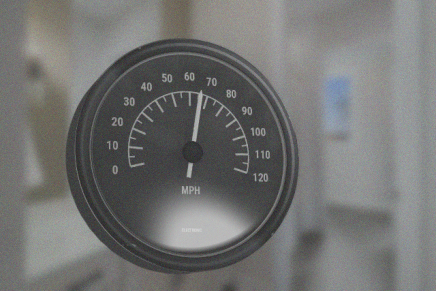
value=65 unit=mph
